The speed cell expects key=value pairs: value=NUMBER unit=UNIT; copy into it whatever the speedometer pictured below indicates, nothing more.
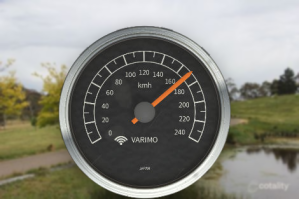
value=170 unit=km/h
